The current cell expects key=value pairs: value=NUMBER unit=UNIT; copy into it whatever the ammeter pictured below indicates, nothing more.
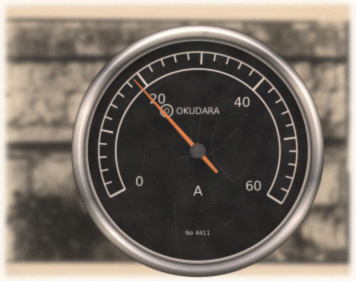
value=19 unit=A
